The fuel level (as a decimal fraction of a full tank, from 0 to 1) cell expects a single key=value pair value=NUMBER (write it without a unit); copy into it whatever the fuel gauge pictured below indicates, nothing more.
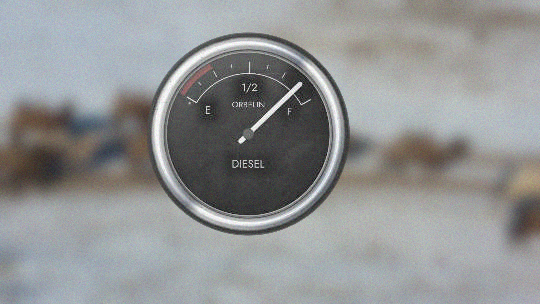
value=0.875
